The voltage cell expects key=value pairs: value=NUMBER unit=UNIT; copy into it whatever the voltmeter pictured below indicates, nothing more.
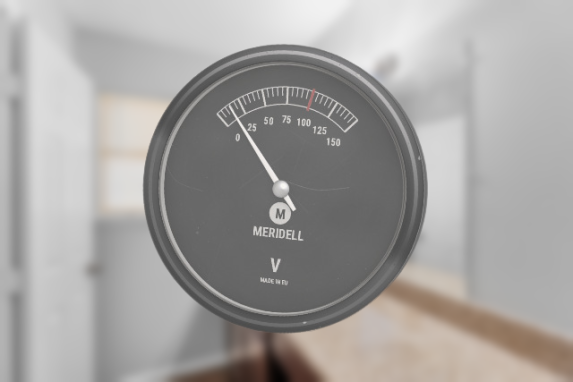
value=15 unit=V
